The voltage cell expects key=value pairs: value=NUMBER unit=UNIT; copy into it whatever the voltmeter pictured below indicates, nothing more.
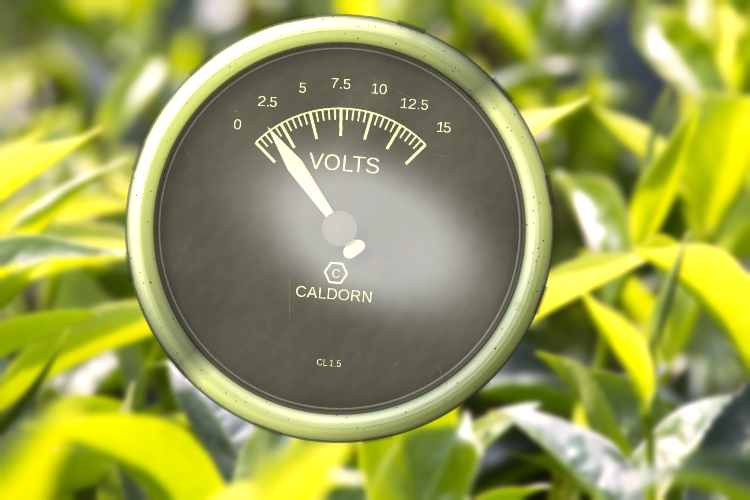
value=1.5 unit=V
